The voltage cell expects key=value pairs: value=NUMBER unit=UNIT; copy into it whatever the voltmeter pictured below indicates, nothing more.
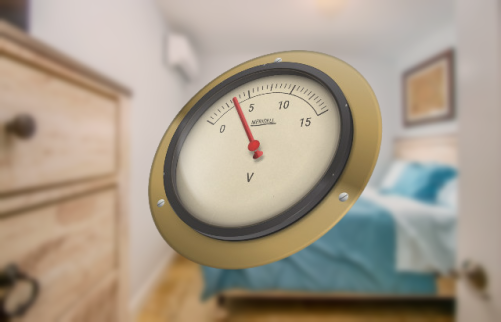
value=3.5 unit=V
